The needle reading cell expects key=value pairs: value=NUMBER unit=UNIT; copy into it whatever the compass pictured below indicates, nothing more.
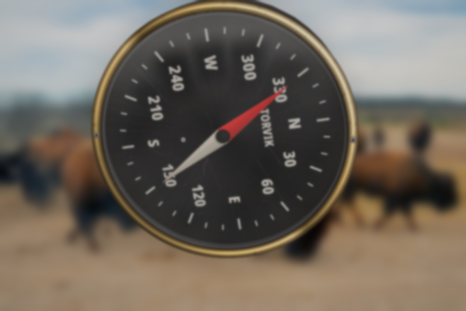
value=330 unit=°
